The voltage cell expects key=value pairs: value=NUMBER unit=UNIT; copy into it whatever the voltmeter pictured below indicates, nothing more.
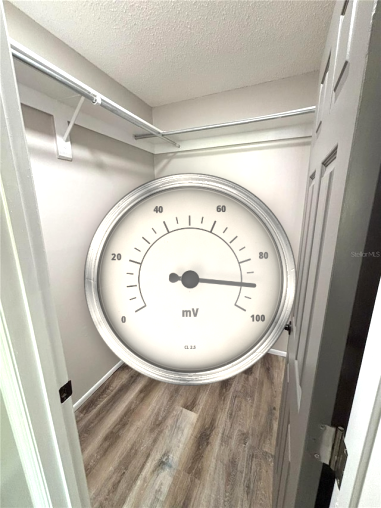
value=90 unit=mV
